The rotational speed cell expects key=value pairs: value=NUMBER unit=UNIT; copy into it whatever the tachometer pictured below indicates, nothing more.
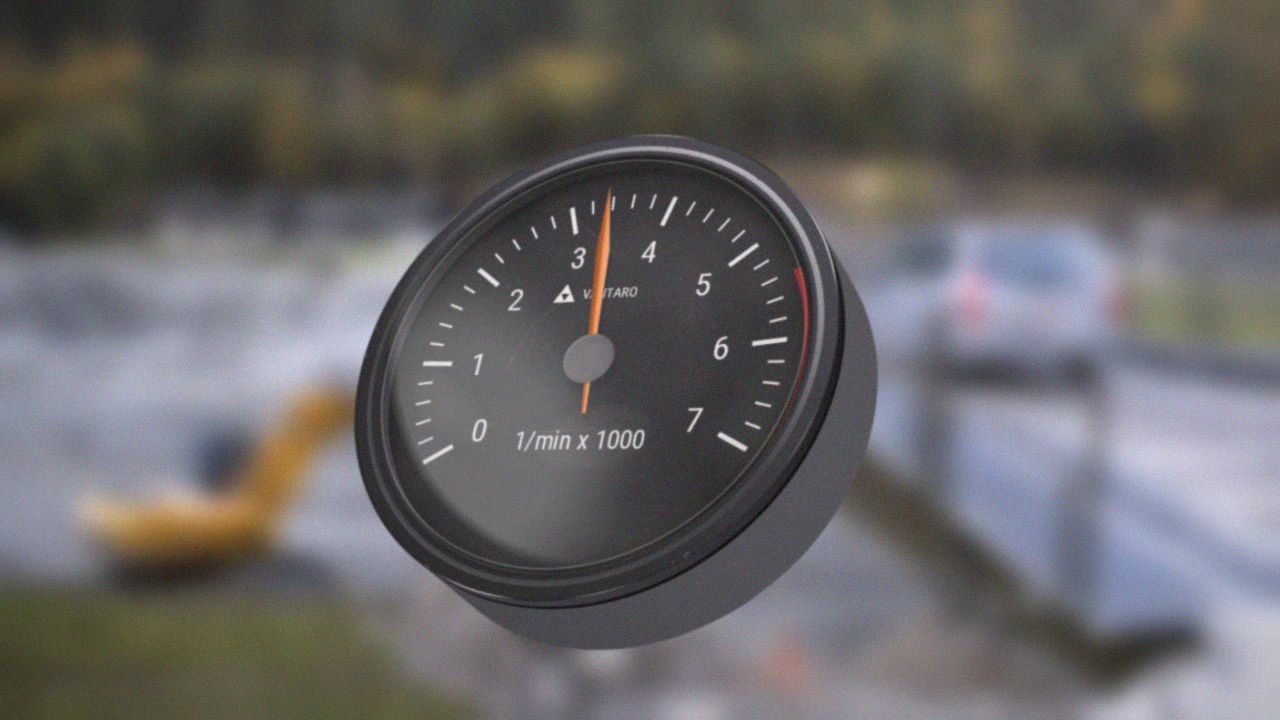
value=3400 unit=rpm
